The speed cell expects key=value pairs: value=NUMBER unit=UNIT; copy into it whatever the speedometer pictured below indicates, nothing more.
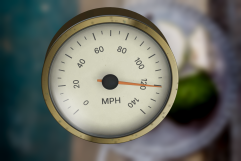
value=120 unit=mph
